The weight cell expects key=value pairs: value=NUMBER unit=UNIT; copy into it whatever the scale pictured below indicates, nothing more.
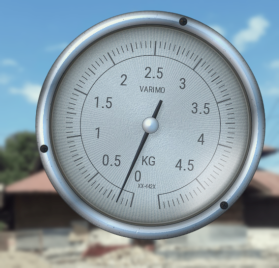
value=0.15 unit=kg
